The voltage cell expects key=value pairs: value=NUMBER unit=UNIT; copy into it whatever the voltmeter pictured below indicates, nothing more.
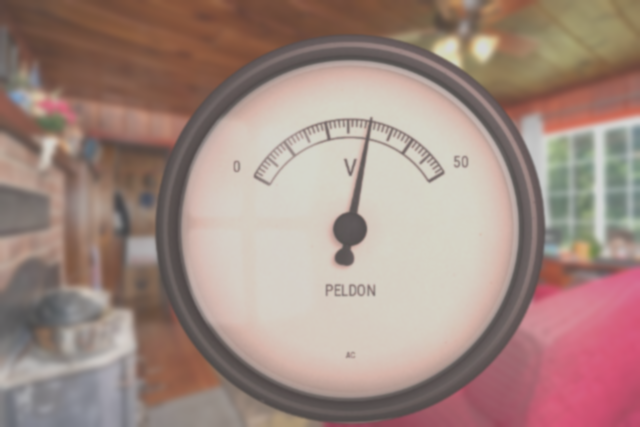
value=30 unit=V
